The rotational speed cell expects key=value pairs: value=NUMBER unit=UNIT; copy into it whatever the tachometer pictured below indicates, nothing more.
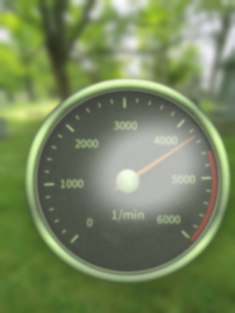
value=4300 unit=rpm
